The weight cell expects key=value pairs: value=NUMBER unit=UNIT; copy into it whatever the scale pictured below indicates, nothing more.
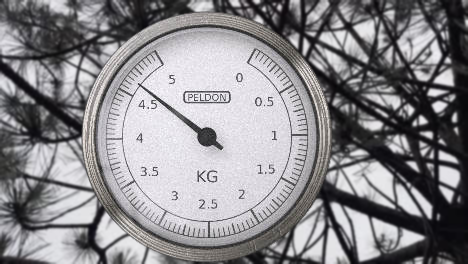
value=4.65 unit=kg
